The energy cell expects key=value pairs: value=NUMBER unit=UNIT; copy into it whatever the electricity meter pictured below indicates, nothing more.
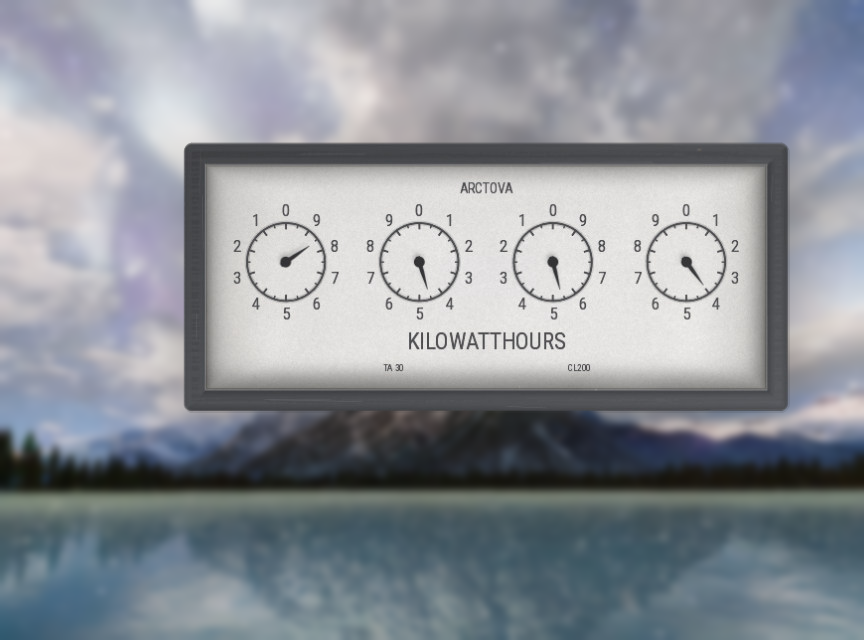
value=8454 unit=kWh
